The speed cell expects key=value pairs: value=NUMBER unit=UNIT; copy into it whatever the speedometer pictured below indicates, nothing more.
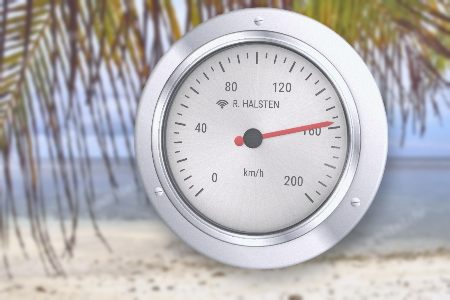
value=157.5 unit=km/h
